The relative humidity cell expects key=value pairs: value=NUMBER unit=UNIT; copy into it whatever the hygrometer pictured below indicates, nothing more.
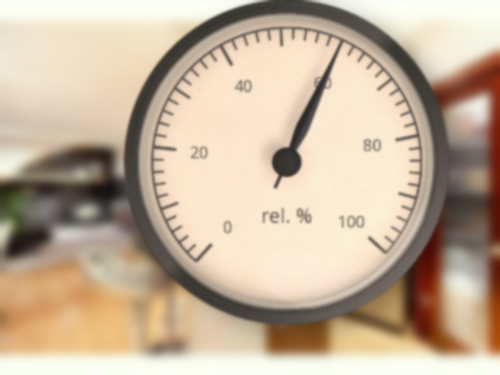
value=60 unit=%
